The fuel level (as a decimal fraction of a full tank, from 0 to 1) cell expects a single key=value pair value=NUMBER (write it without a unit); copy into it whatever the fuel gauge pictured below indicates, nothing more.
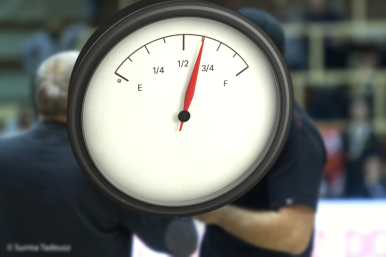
value=0.625
